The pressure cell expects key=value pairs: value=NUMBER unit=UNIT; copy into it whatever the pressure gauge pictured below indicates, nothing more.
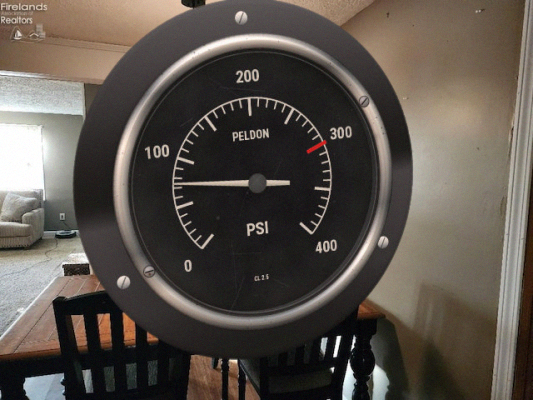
value=75 unit=psi
